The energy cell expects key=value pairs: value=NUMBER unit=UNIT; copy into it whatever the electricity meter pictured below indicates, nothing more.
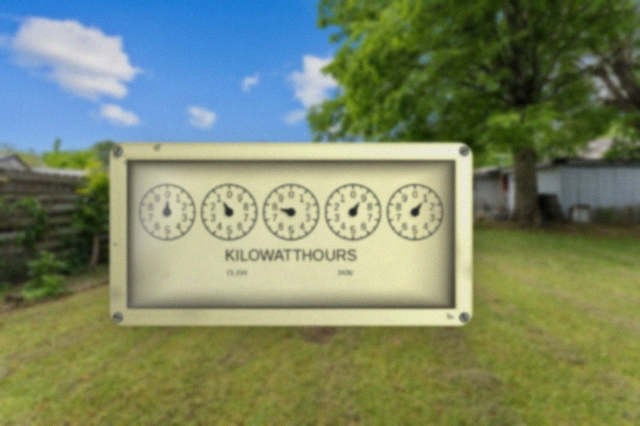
value=791 unit=kWh
